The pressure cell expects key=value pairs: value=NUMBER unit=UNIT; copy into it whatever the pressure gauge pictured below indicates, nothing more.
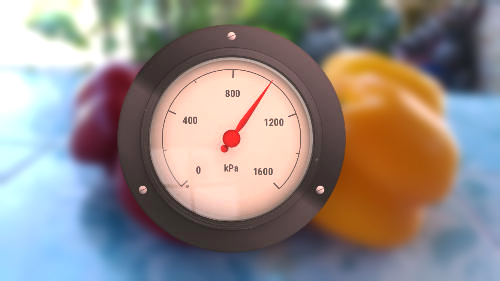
value=1000 unit=kPa
